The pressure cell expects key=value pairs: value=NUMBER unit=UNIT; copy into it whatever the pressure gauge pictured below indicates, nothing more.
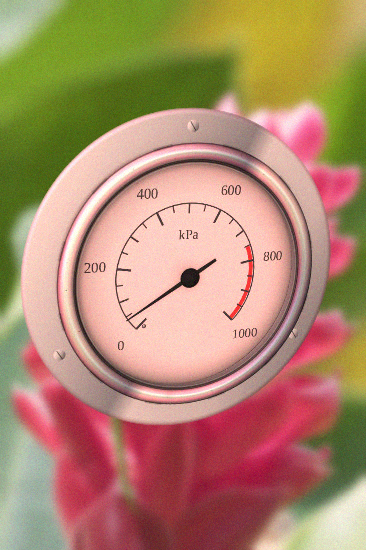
value=50 unit=kPa
